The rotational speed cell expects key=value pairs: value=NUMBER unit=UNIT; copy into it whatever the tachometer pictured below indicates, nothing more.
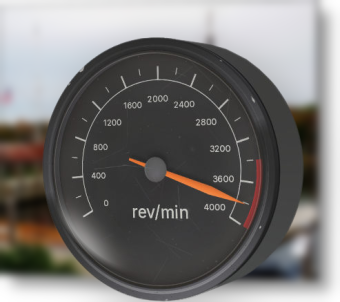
value=3800 unit=rpm
